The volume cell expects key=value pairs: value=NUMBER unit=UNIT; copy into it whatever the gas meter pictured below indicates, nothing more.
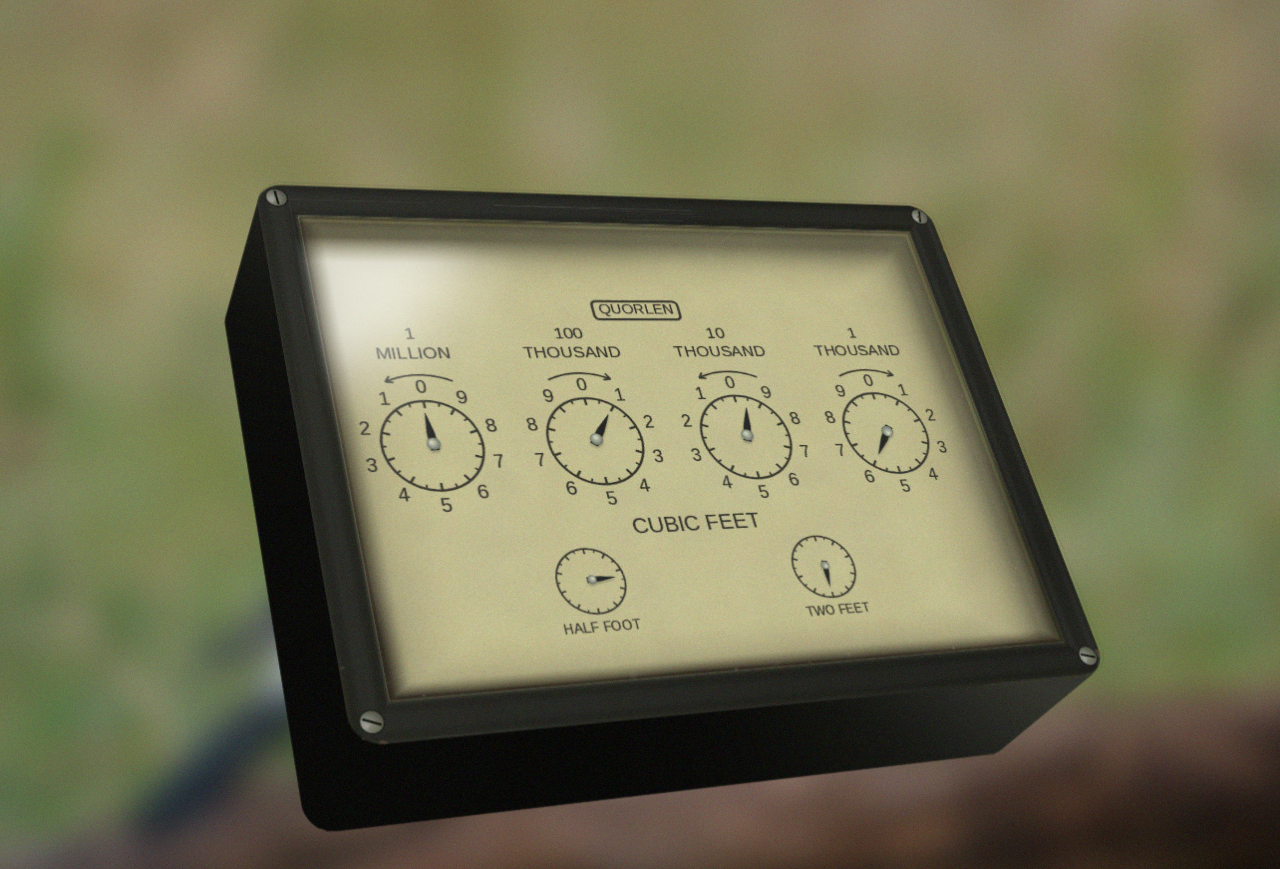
value=9600 unit=ft³
